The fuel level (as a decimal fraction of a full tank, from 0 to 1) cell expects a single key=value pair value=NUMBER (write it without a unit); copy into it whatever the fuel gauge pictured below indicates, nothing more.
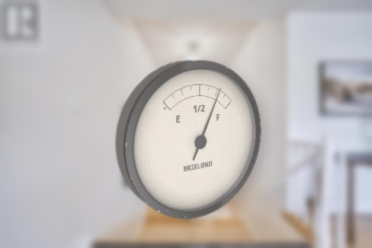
value=0.75
